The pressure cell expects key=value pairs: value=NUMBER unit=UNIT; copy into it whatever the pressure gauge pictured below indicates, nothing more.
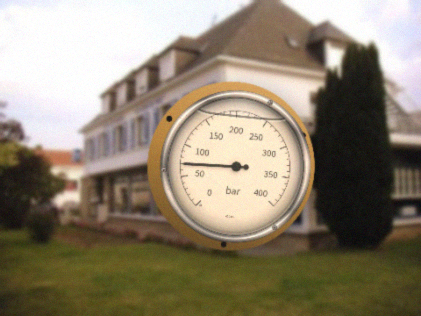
value=70 unit=bar
